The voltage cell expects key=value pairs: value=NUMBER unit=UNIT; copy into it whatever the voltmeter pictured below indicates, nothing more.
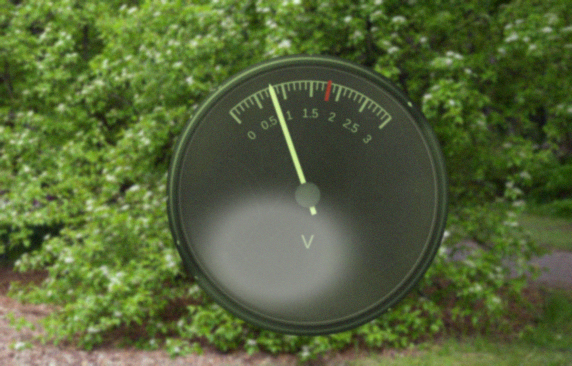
value=0.8 unit=V
